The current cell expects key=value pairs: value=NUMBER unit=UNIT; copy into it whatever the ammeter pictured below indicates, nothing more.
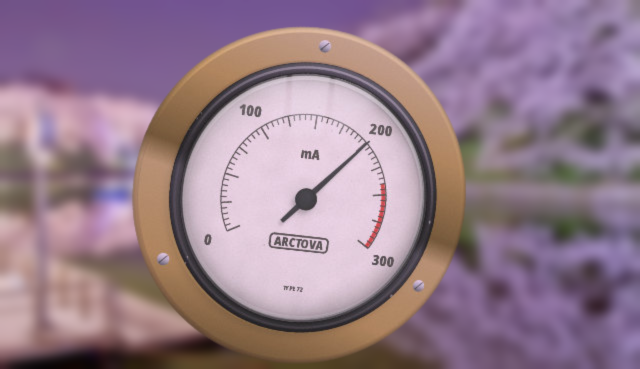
value=200 unit=mA
